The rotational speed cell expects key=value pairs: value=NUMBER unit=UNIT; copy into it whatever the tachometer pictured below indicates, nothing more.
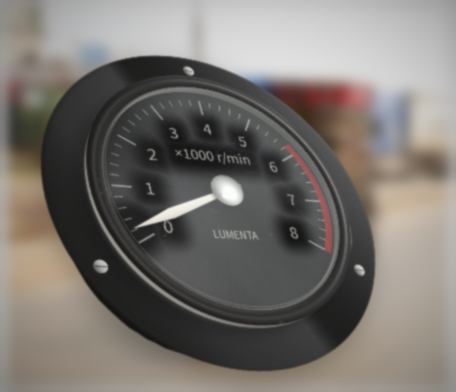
value=200 unit=rpm
